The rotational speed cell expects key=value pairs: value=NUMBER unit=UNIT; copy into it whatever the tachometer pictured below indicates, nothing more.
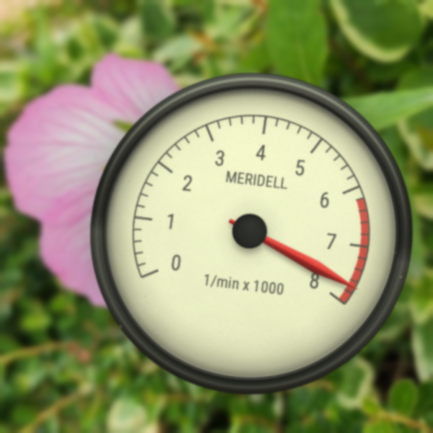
value=7700 unit=rpm
